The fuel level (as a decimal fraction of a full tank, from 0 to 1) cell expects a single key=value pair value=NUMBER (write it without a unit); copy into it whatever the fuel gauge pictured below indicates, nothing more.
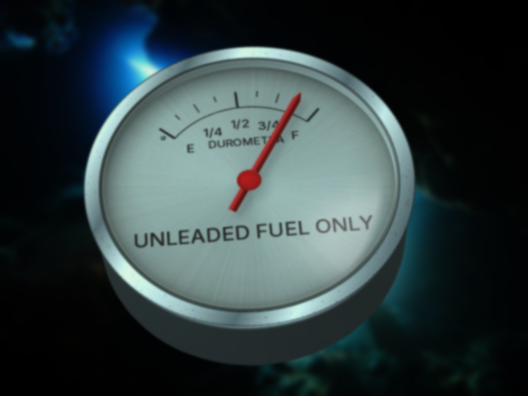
value=0.875
